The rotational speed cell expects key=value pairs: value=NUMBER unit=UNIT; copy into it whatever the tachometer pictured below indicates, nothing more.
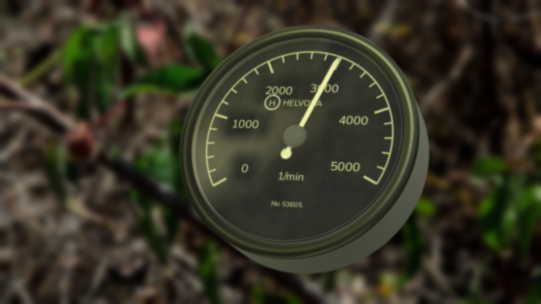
value=3000 unit=rpm
